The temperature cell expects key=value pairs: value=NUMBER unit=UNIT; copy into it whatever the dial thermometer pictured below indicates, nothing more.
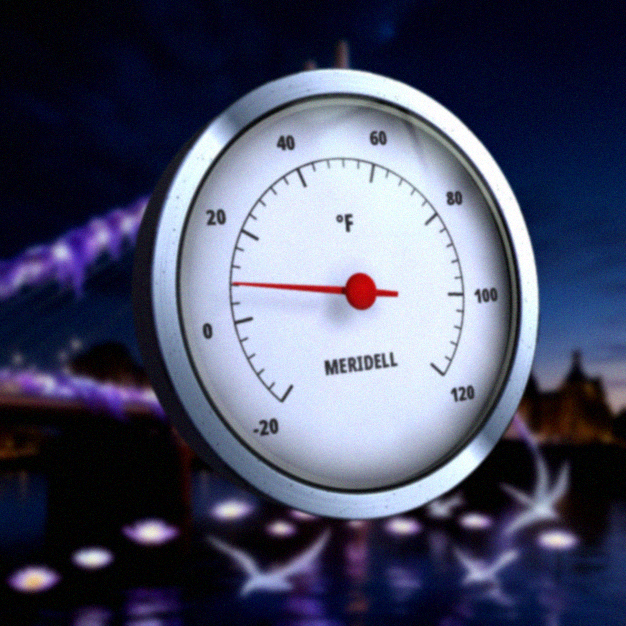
value=8 unit=°F
